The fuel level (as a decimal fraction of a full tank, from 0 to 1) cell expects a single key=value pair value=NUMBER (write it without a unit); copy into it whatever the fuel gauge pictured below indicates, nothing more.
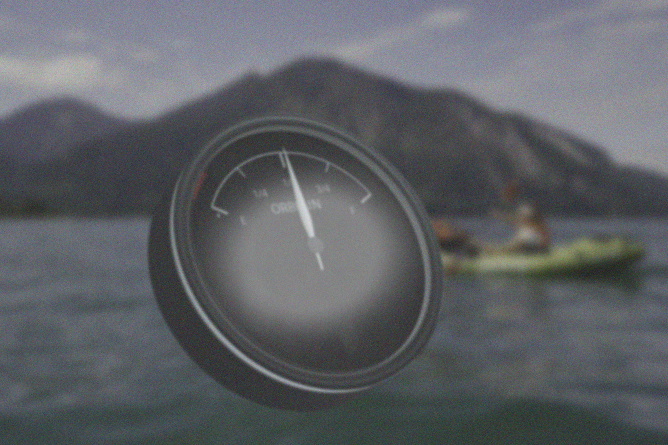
value=0.5
